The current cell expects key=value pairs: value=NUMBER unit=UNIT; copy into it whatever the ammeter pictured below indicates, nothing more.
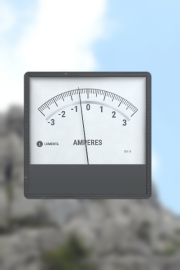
value=-0.5 unit=A
